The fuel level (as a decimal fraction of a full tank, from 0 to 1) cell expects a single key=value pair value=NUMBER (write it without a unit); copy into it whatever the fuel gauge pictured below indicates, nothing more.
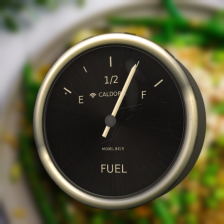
value=0.75
